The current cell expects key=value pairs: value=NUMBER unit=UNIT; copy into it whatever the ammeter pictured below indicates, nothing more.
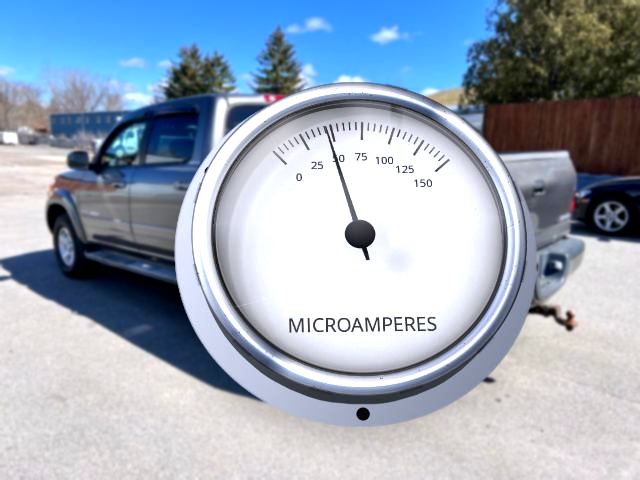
value=45 unit=µA
